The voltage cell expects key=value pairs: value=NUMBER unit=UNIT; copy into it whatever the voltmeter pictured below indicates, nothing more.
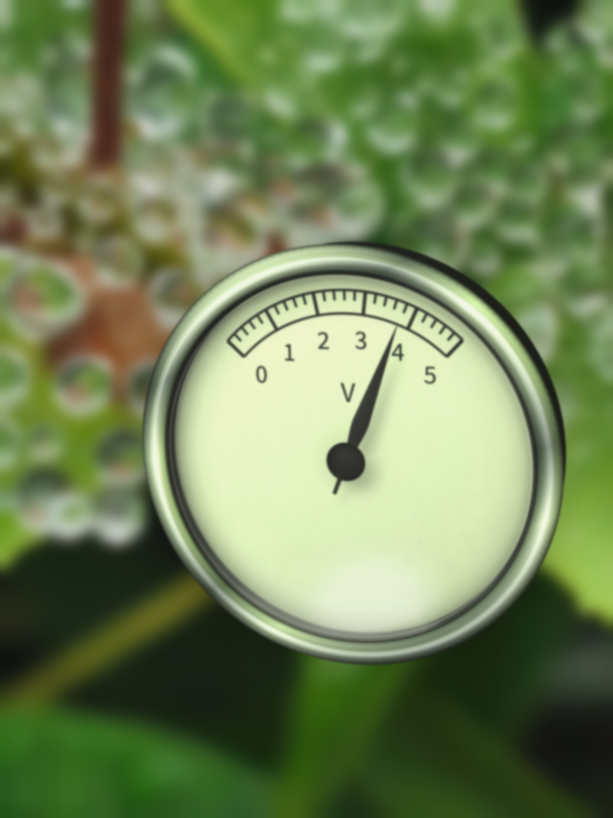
value=3.8 unit=V
